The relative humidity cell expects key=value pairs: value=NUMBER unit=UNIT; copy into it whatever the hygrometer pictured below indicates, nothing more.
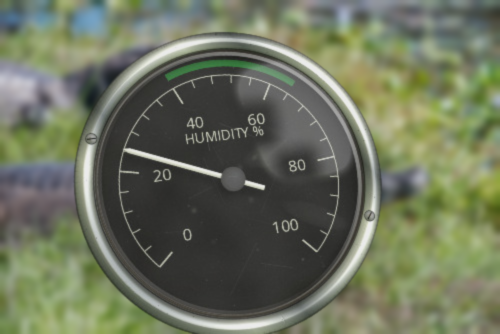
value=24 unit=%
